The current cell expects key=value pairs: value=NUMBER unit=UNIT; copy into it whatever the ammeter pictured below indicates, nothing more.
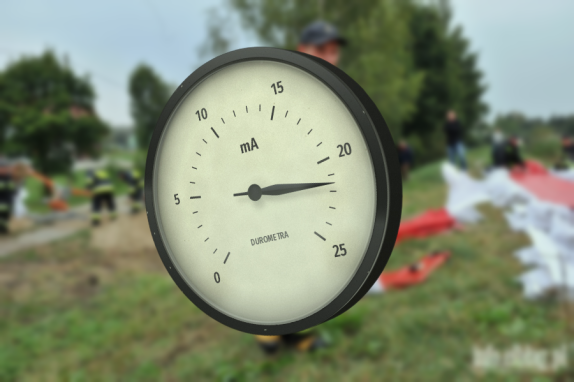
value=21.5 unit=mA
